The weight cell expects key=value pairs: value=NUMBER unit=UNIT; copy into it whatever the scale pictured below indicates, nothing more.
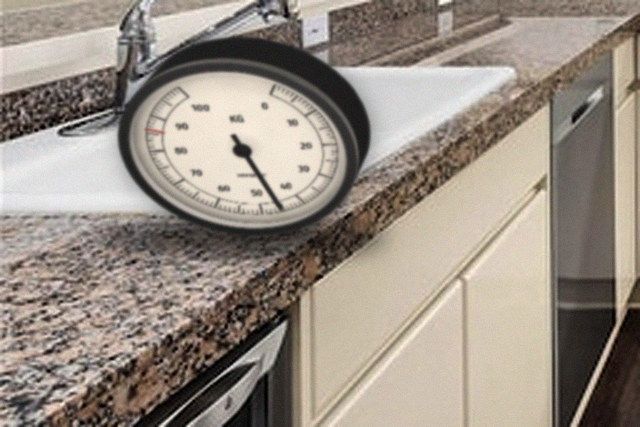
value=45 unit=kg
